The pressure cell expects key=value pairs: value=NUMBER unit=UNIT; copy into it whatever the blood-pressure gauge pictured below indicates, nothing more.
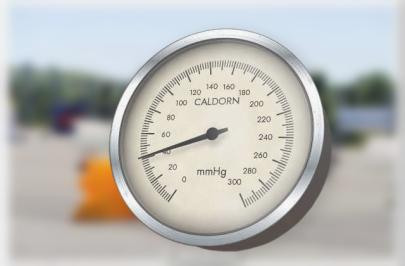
value=40 unit=mmHg
